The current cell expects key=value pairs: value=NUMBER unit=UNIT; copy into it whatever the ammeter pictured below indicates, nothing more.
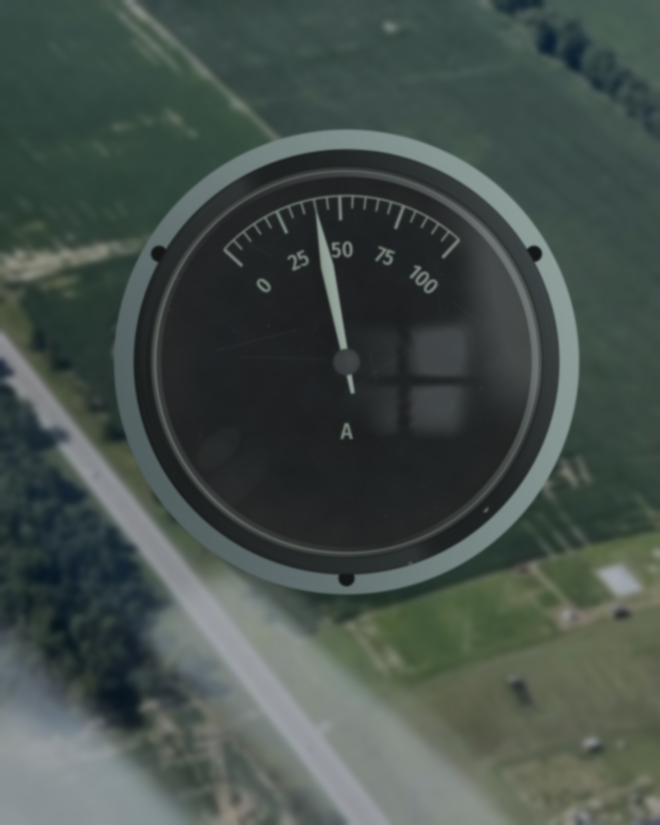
value=40 unit=A
